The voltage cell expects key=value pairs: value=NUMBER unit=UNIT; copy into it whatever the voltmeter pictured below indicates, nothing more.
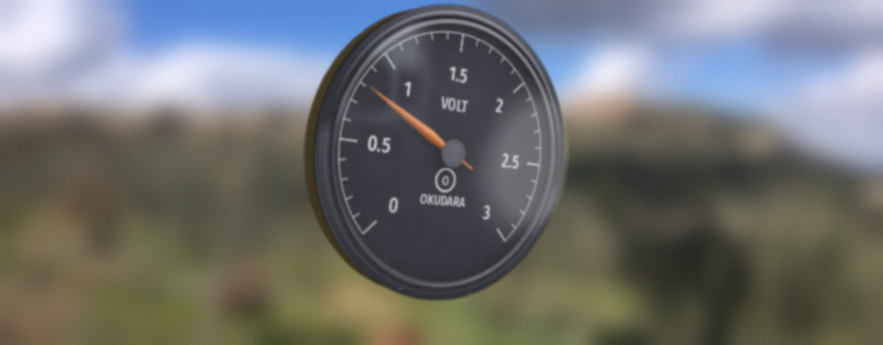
value=0.8 unit=V
